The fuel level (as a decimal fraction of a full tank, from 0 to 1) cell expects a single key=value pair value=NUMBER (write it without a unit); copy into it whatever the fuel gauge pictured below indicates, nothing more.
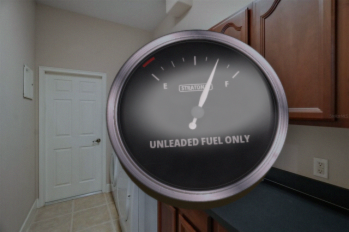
value=0.75
